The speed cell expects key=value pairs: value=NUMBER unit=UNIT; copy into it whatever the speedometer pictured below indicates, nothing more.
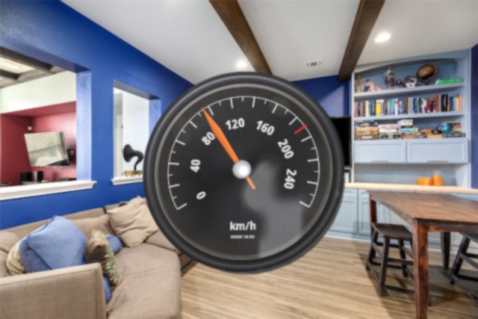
value=95 unit=km/h
